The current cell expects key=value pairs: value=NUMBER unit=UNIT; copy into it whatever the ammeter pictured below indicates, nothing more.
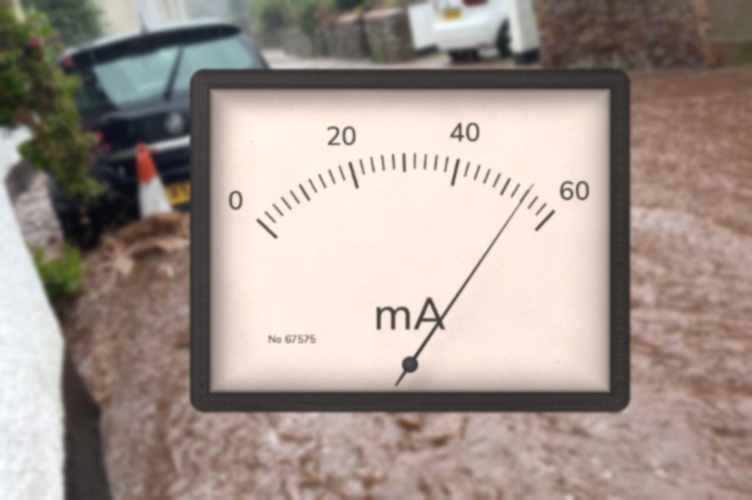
value=54 unit=mA
